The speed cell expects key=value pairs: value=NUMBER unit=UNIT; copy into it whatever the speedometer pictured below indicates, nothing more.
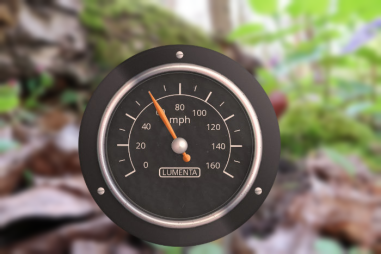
value=60 unit=mph
